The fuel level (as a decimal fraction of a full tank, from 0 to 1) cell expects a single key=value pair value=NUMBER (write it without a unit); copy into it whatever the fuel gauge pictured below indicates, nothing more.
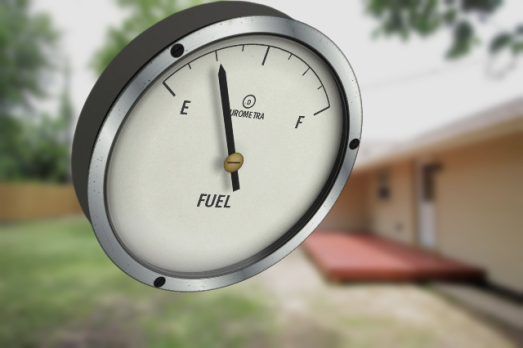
value=0.25
